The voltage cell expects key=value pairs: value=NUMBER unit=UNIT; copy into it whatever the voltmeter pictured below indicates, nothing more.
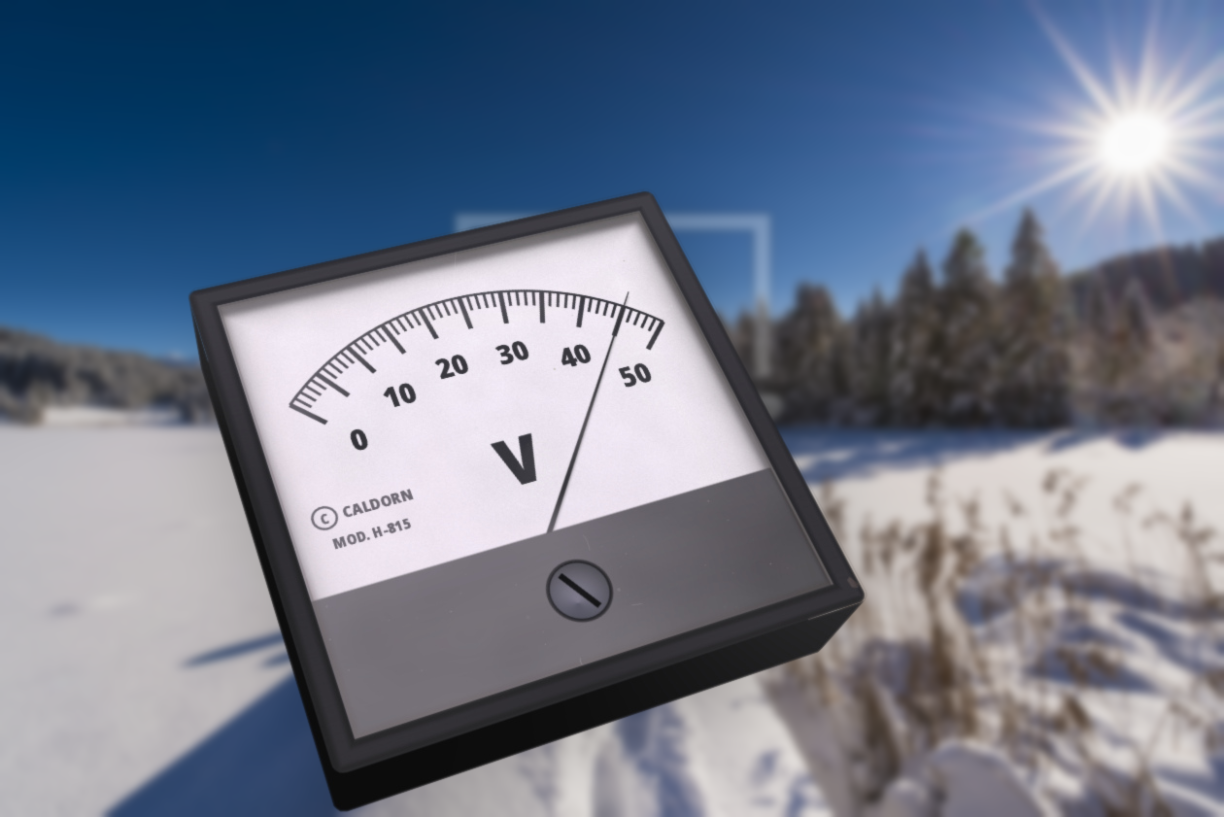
value=45 unit=V
